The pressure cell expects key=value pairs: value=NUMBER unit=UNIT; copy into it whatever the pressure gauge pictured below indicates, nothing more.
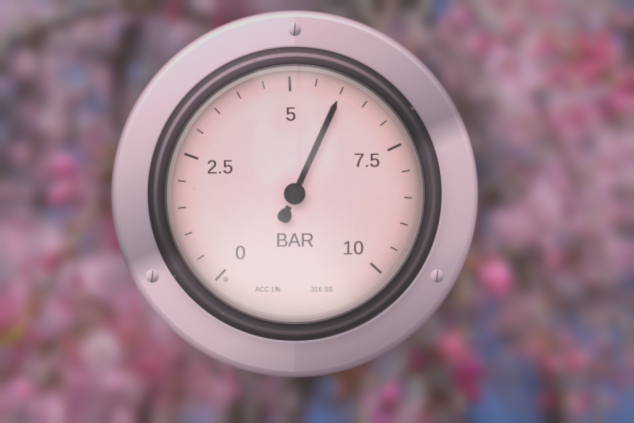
value=6 unit=bar
